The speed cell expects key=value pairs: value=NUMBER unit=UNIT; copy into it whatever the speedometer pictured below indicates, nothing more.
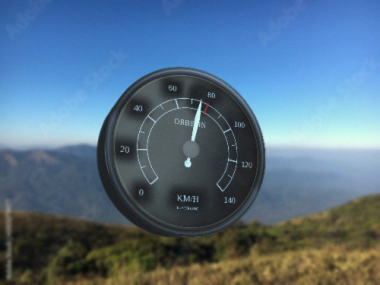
value=75 unit=km/h
